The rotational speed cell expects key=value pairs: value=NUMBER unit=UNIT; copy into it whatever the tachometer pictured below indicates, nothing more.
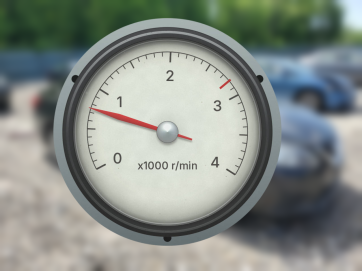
value=750 unit=rpm
